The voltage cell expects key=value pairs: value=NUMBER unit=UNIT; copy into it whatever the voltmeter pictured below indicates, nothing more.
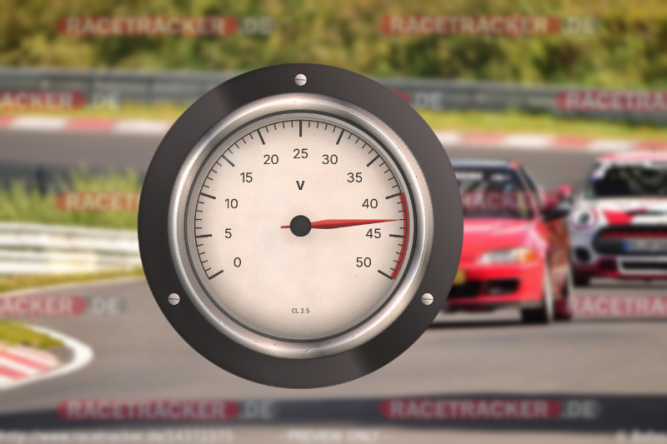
value=43 unit=V
